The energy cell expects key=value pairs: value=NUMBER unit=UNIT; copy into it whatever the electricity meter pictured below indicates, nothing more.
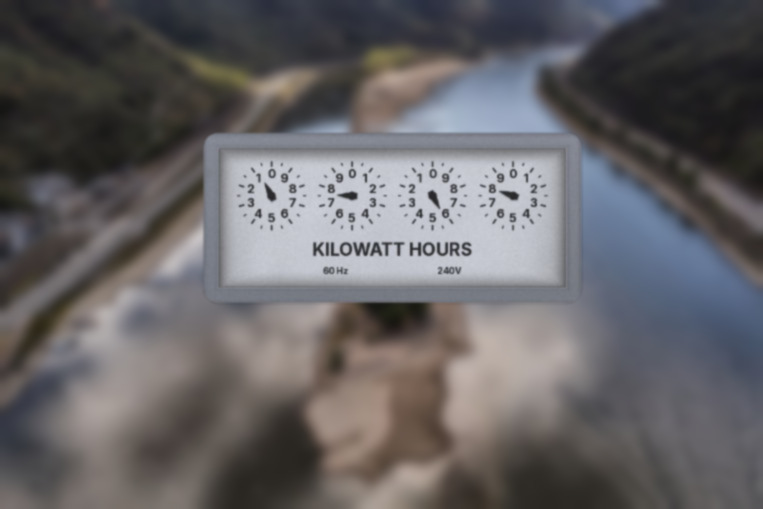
value=758 unit=kWh
